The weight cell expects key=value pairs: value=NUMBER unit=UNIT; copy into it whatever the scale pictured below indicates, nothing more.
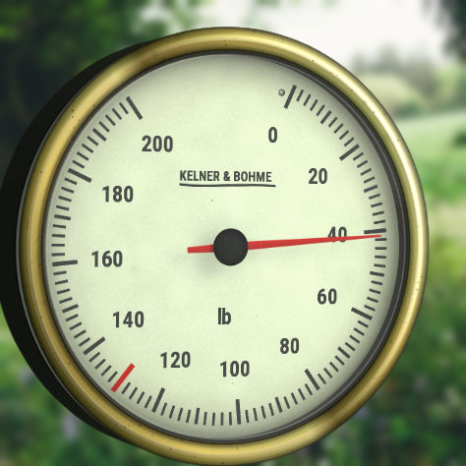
value=41 unit=lb
